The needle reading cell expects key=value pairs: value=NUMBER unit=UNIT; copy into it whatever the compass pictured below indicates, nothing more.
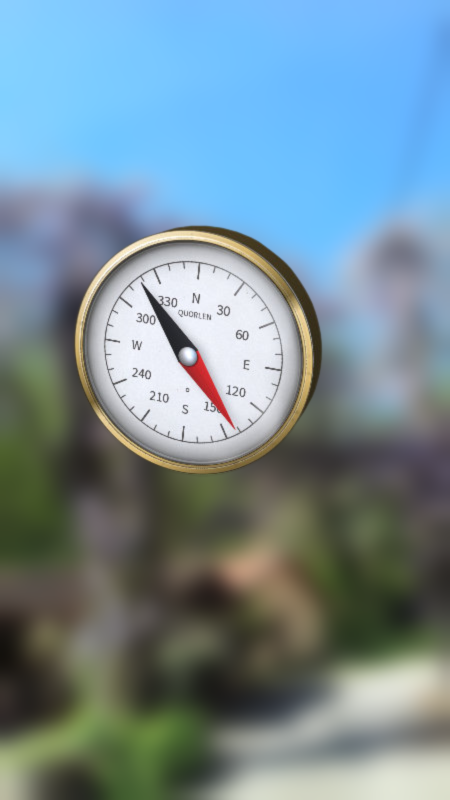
value=140 unit=°
